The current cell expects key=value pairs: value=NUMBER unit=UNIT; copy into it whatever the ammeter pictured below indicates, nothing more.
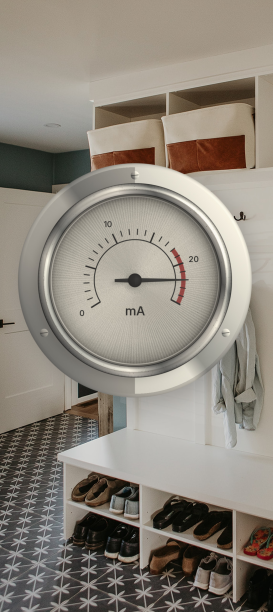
value=22 unit=mA
